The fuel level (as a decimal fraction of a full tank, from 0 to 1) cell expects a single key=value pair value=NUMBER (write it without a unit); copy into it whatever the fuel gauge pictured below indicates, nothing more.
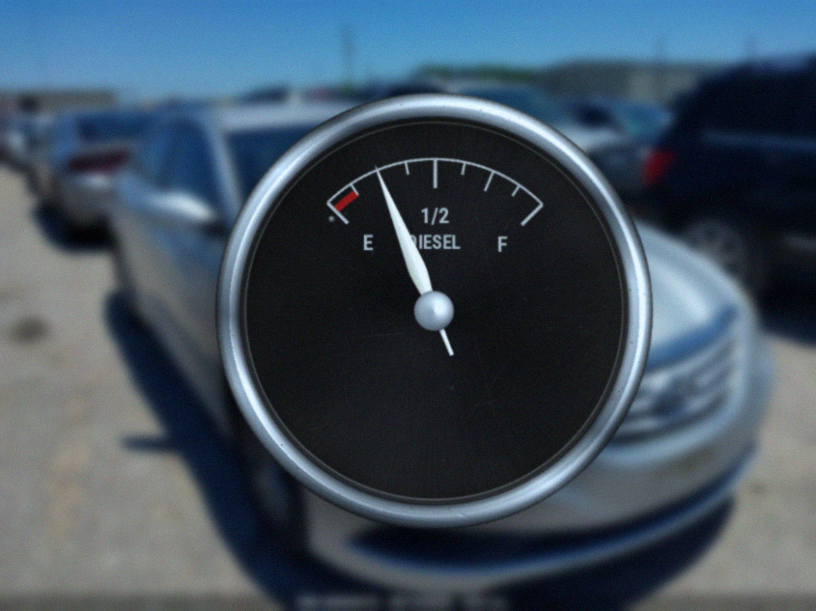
value=0.25
